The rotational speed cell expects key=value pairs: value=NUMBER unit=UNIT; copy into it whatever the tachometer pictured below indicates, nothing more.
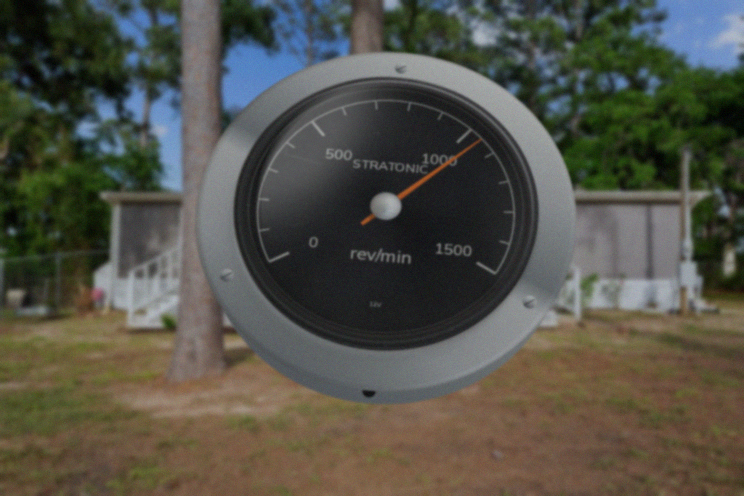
value=1050 unit=rpm
